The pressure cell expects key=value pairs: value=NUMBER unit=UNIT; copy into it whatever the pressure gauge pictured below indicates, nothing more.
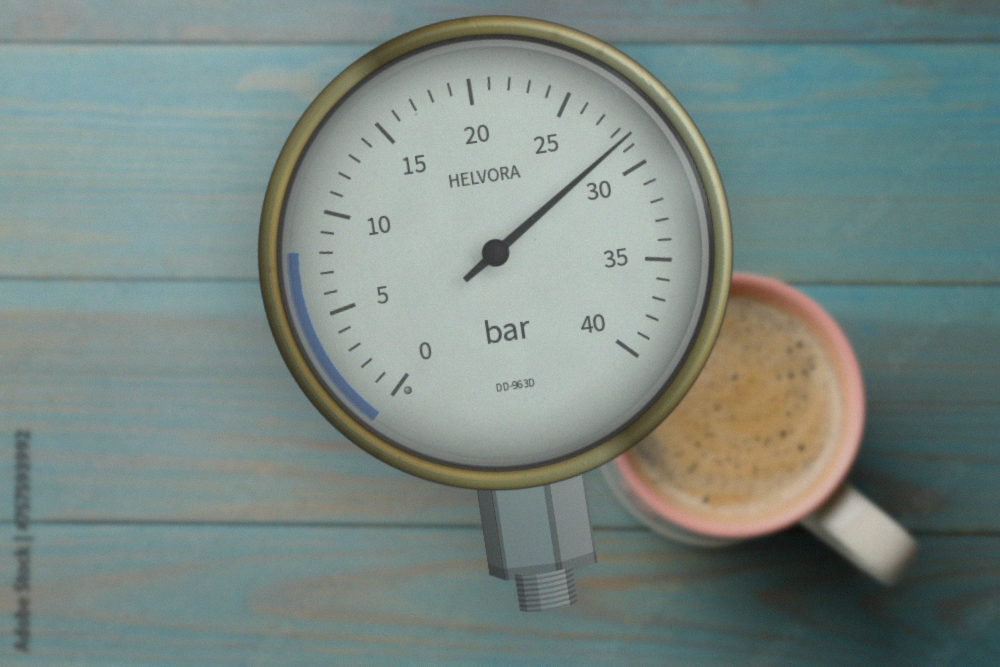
value=28.5 unit=bar
